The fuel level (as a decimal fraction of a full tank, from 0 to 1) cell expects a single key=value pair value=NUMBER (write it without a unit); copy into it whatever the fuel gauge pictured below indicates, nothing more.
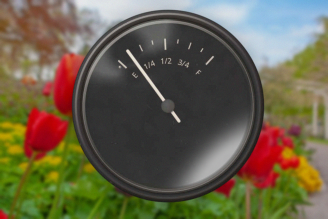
value=0.125
